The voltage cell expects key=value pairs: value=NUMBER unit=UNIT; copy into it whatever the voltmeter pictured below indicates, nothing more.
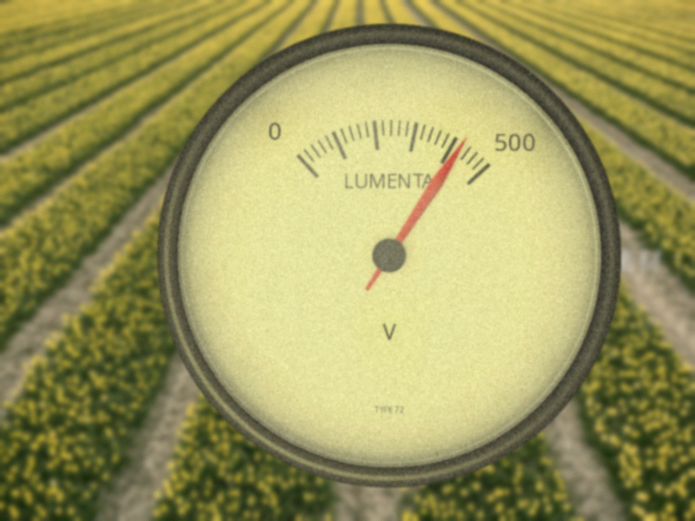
value=420 unit=V
